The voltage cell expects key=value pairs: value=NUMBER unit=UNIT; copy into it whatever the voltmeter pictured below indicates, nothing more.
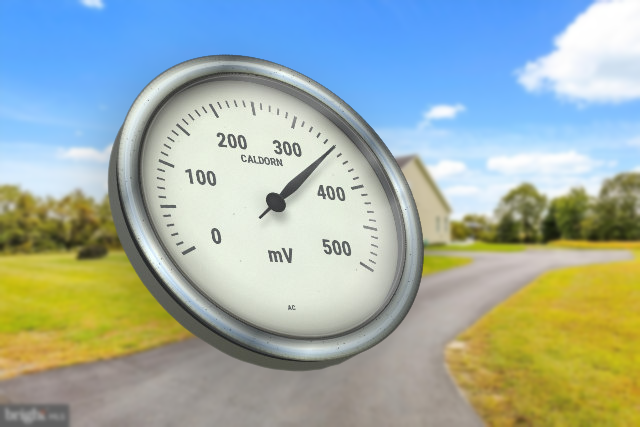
value=350 unit=mV
